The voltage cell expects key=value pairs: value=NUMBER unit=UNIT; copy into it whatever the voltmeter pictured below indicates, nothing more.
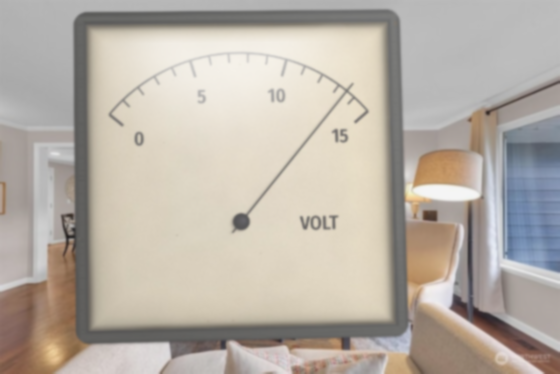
value=13.5 unit=V
